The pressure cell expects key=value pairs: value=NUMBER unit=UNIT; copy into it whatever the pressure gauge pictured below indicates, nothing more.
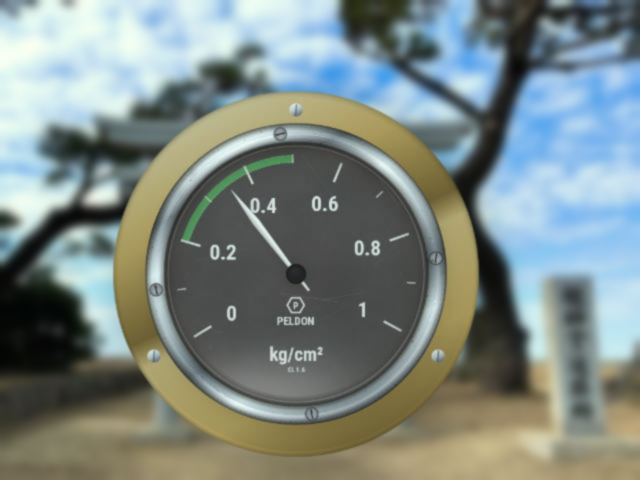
value=0.35 unit=kg/cm²
